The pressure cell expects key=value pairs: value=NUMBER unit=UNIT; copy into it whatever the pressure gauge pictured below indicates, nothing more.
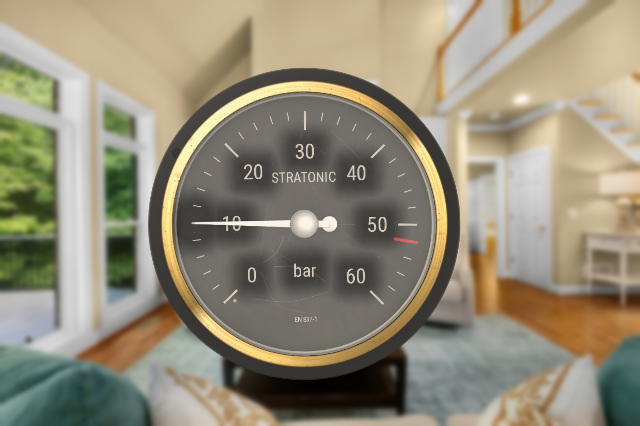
value=10 unit=bar
